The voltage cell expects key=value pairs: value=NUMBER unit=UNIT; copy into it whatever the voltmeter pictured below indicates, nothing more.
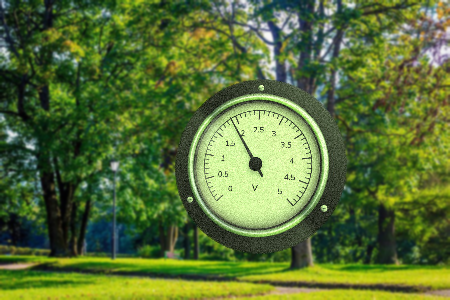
value=1.9 unit=V
